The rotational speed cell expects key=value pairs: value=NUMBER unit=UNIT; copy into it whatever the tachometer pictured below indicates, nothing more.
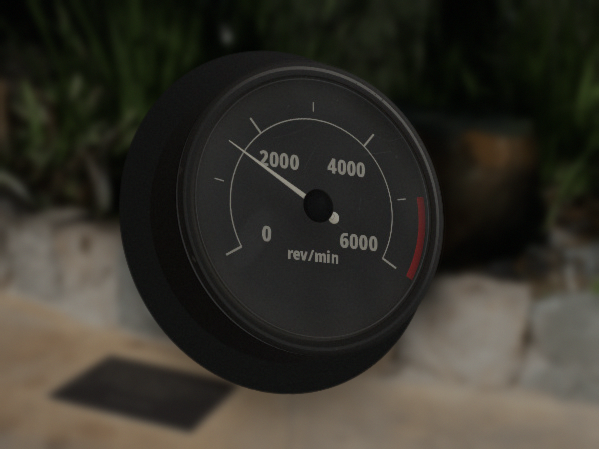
value=1500 unit=rpm
